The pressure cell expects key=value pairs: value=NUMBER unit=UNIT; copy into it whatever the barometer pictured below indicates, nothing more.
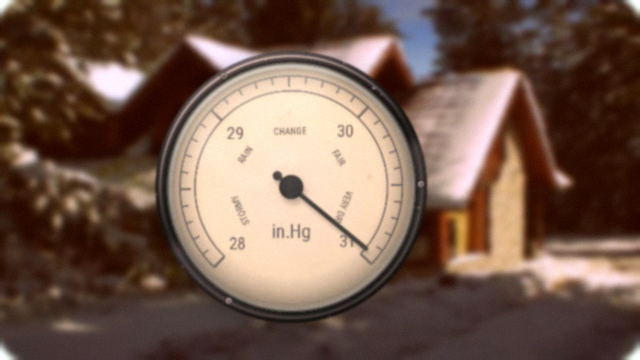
value=30.95 unit=inHg
